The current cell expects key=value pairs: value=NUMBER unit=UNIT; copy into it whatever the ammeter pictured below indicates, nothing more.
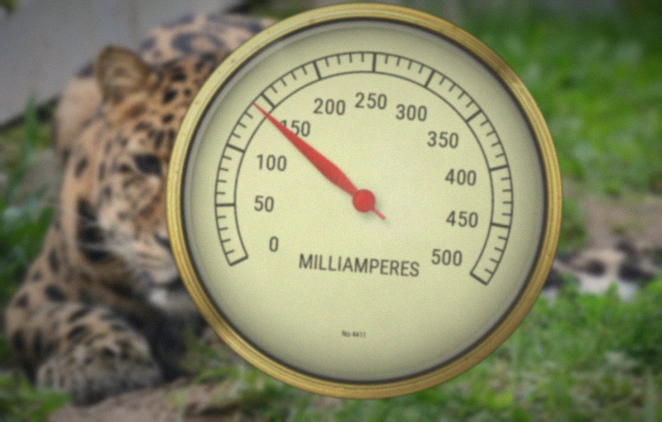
value=140 unit=mA
